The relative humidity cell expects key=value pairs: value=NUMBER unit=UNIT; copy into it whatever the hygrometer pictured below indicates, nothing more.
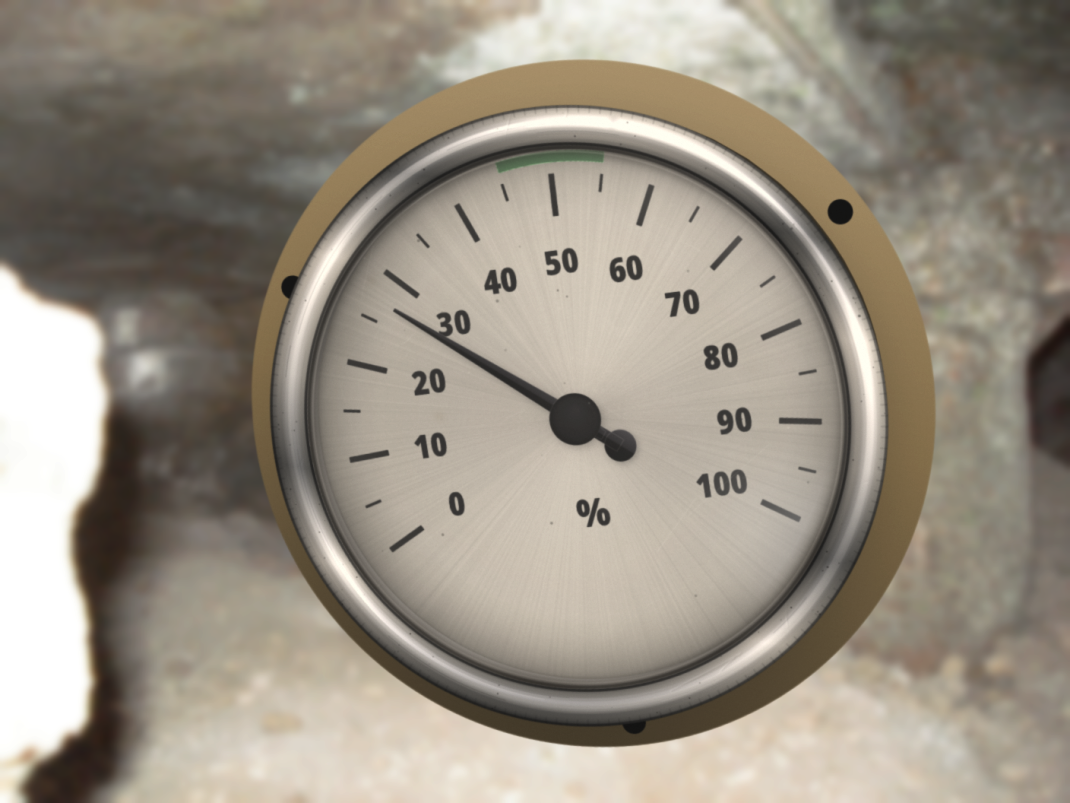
value=27.5 unit=%
